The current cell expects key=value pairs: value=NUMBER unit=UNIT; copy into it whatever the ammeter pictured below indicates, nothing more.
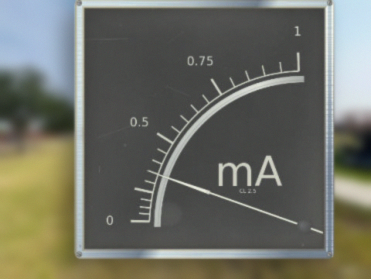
value=0.35 unit=mA
